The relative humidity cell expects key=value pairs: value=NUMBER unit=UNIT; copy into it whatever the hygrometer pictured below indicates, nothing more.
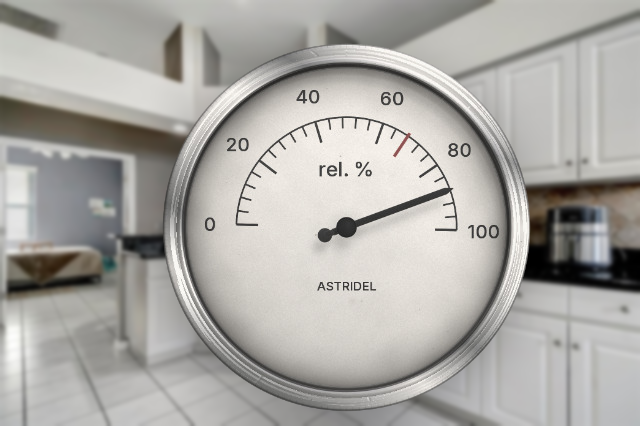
value=88 unit=%
